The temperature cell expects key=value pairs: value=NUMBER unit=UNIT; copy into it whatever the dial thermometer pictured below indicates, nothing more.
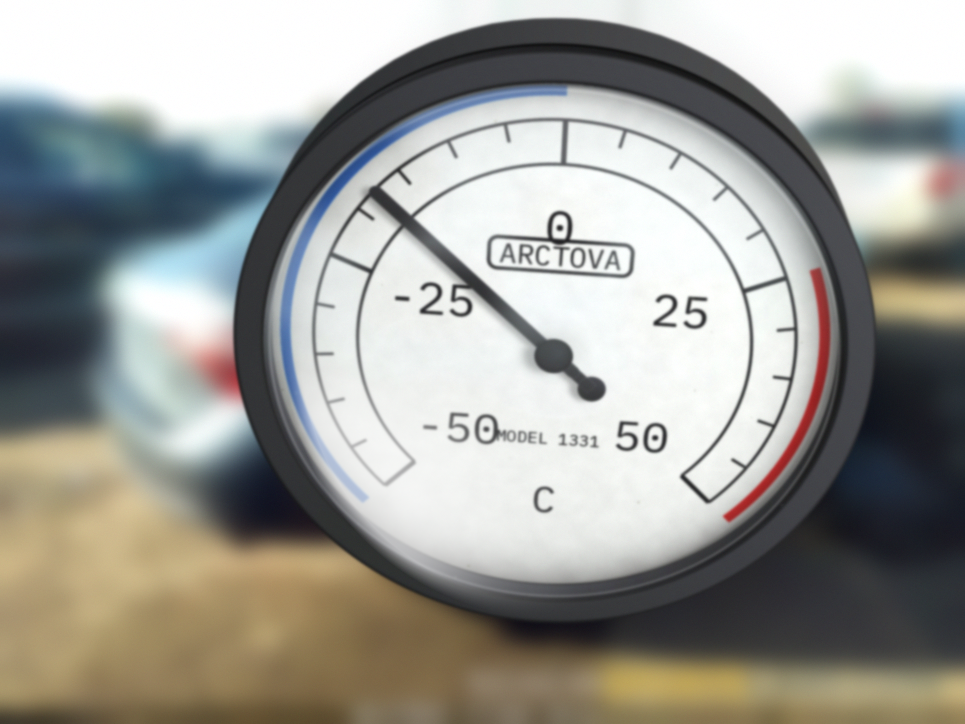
value=-17.5 unit=°C
